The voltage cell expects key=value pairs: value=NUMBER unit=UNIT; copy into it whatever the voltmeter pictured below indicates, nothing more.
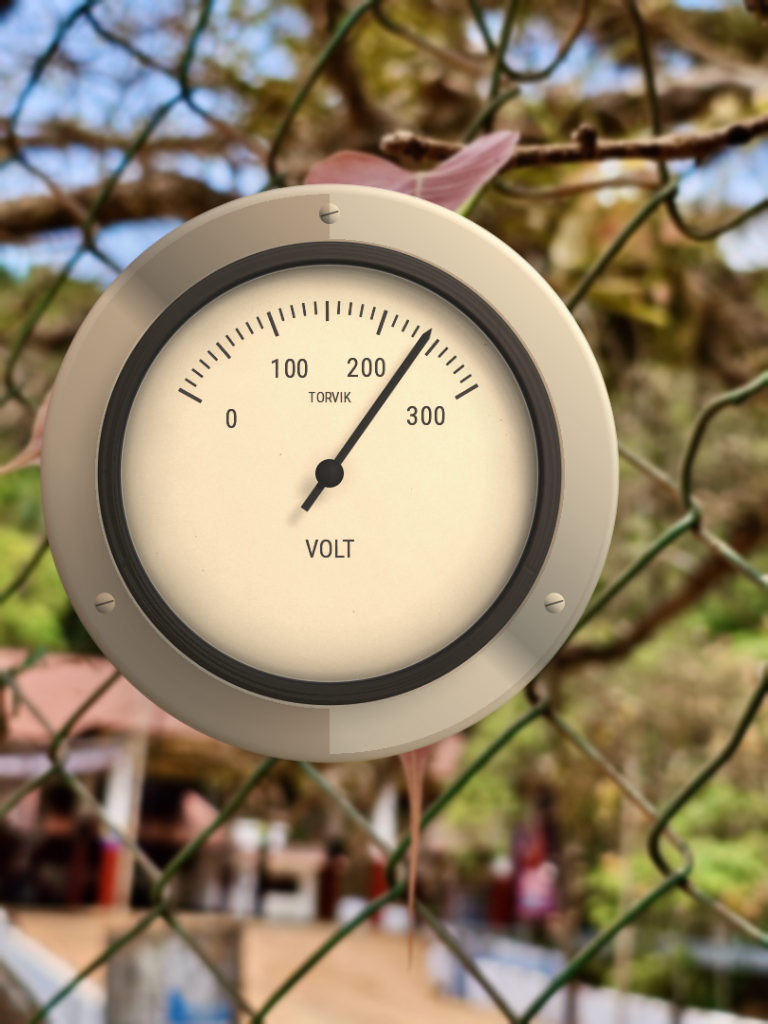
value=240 unit=V
